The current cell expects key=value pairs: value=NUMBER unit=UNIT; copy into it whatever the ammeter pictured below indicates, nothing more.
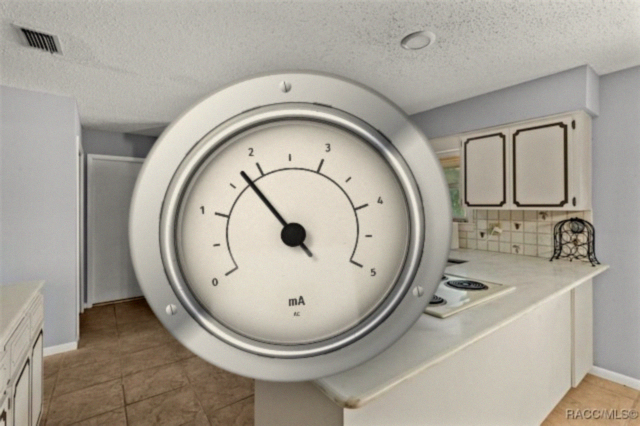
value=1.75 unit=mA
